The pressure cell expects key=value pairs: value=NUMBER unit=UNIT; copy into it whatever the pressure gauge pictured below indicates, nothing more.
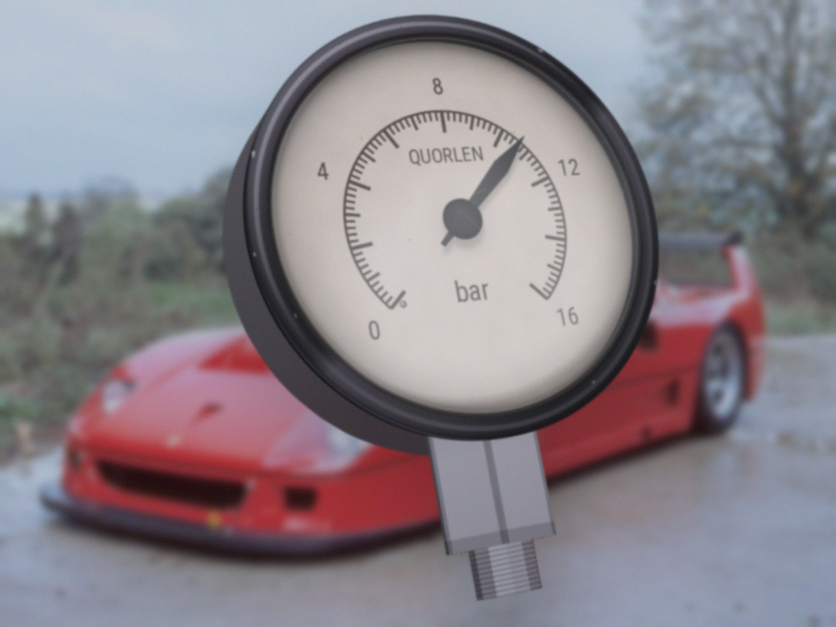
value=10.6 unit=bar
